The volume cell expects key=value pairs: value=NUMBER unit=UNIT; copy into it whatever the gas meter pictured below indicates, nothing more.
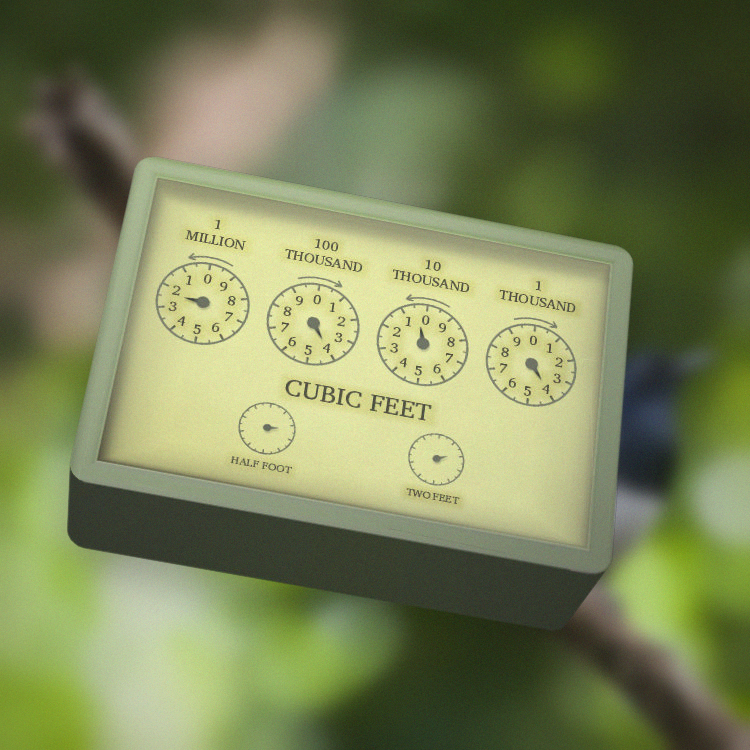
value=240400 unit=ft³
